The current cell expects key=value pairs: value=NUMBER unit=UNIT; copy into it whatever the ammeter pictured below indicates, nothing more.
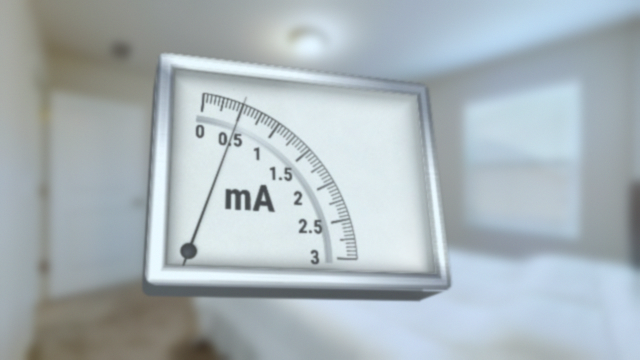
value=0.5 unit=mA
